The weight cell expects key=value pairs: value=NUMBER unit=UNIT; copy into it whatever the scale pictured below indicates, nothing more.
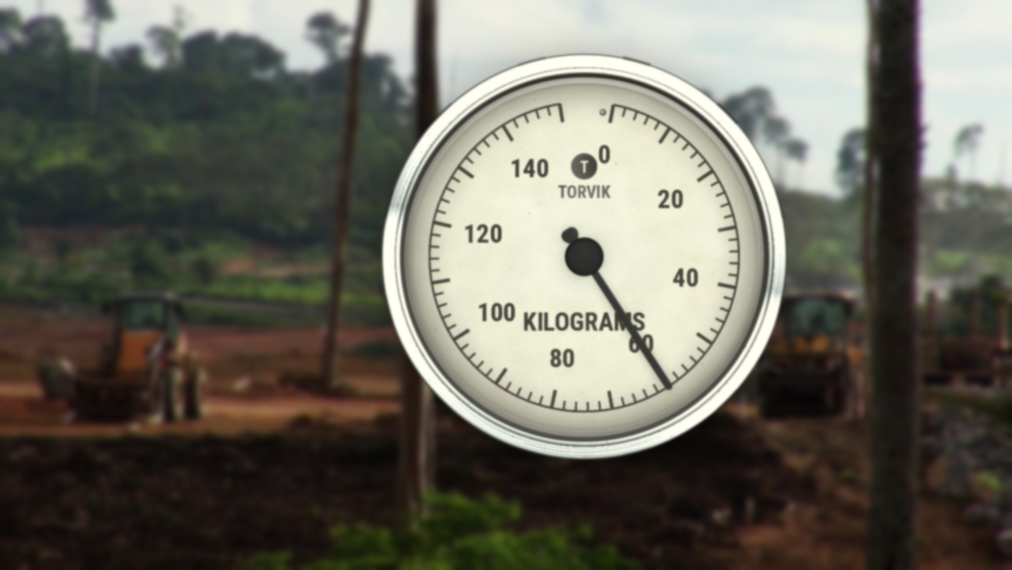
value=60 unit=kg
